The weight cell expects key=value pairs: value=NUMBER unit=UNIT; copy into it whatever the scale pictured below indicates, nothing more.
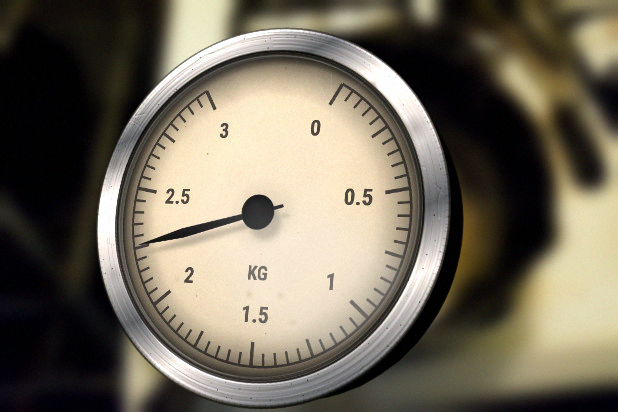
value=2.25 unit=kg
